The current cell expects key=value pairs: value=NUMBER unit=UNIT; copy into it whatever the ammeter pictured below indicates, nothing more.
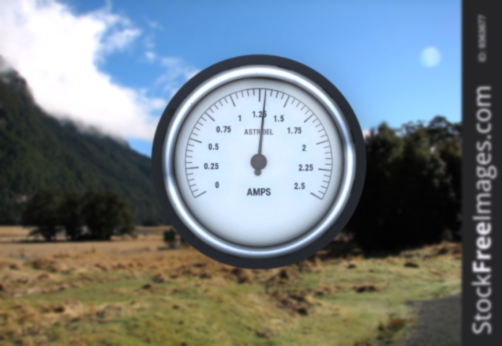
value=1.3 unit=A
